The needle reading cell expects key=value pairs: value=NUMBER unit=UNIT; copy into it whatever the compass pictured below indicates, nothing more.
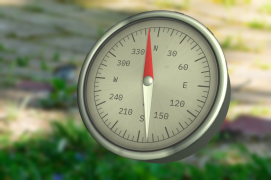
value=350 unit=°
